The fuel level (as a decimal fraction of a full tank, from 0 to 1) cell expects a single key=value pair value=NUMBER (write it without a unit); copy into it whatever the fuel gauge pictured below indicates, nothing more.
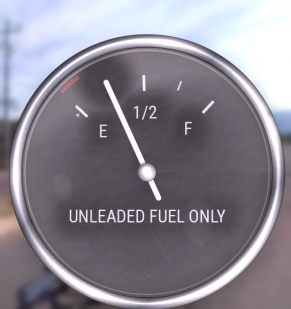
value=0.25
